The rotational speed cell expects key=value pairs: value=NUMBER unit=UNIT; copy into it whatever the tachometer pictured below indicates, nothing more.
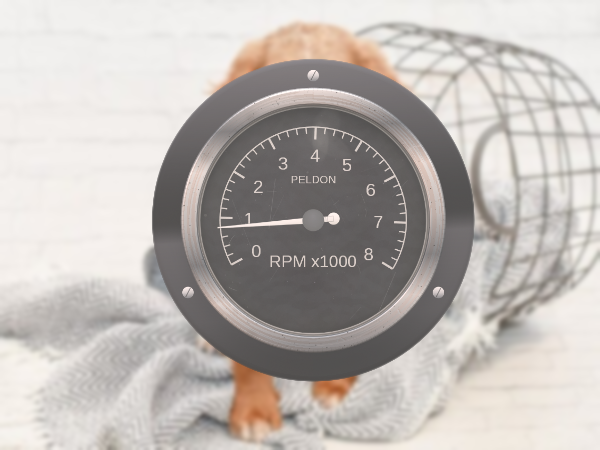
value=800 unit=rpm
